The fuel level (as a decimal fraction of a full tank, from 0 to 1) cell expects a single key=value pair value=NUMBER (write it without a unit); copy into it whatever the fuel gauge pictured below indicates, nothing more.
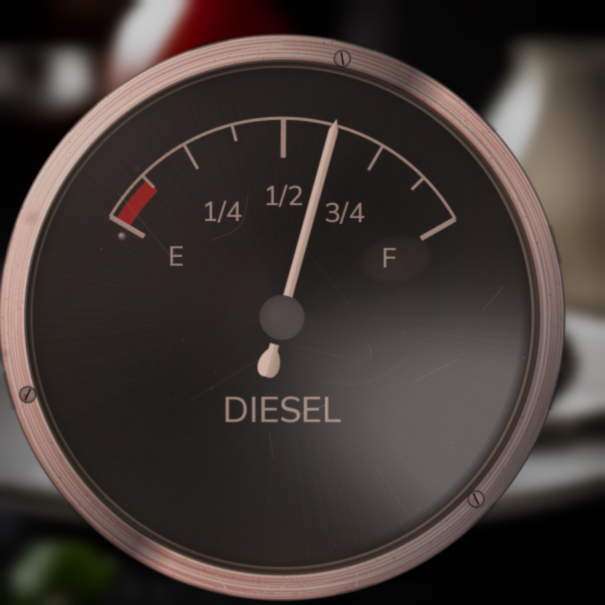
value=0.625
